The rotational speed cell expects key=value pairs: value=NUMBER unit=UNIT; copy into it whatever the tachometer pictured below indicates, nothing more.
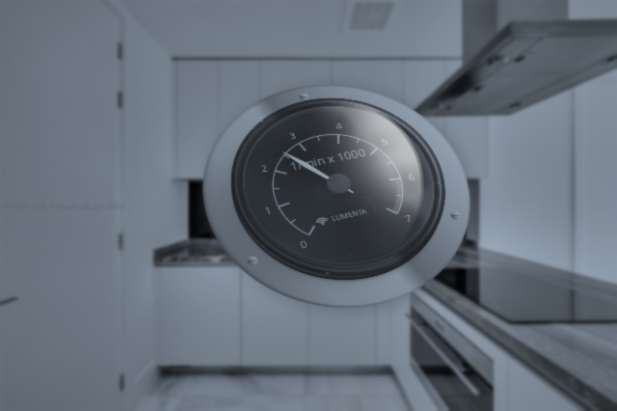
value=2500 unit=rpm
